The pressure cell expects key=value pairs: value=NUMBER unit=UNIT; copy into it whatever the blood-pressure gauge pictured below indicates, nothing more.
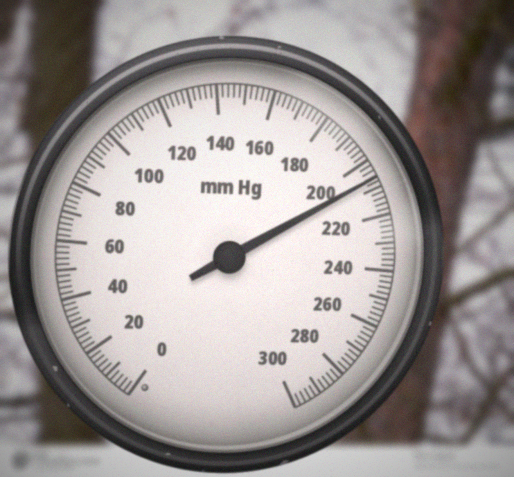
value=206 unit=mmHg
